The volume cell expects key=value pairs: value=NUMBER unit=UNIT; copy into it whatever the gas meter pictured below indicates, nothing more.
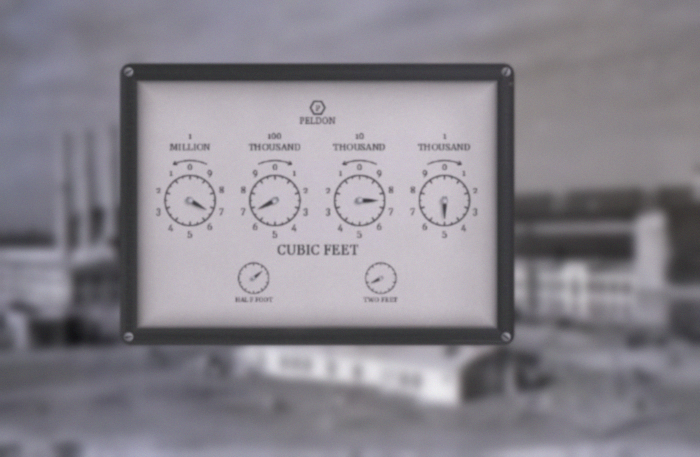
value=667500 unit=ft³
